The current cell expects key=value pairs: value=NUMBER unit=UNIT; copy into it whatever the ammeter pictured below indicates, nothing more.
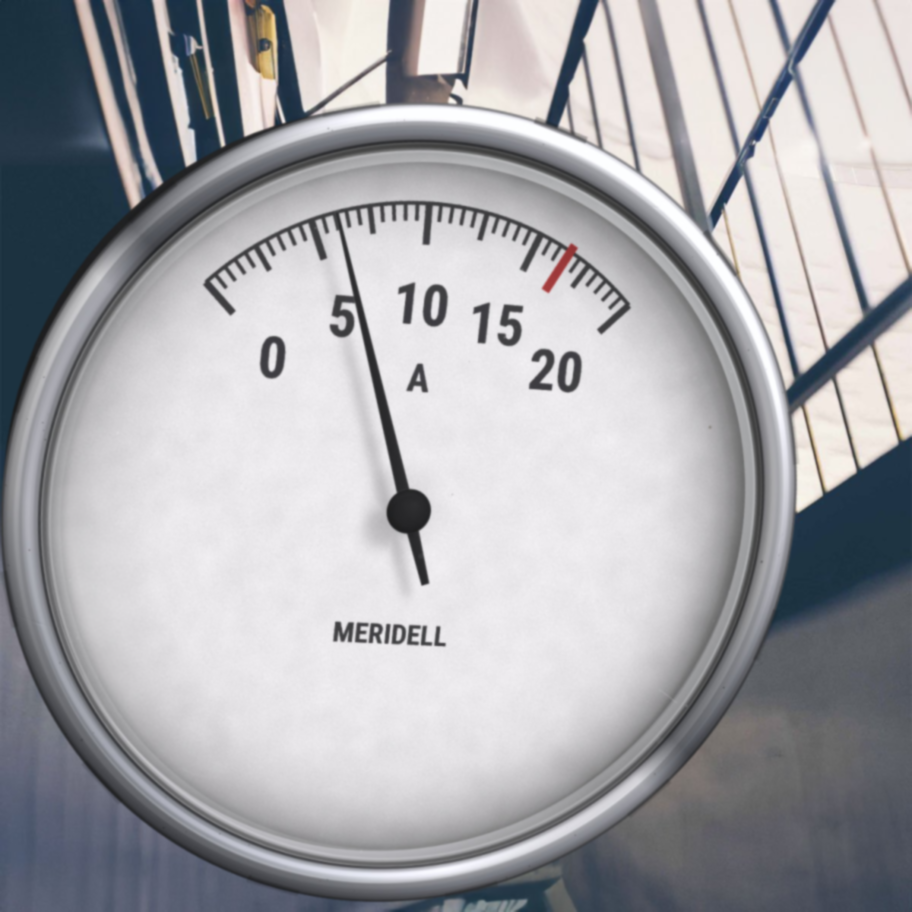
value=6 unit=A
